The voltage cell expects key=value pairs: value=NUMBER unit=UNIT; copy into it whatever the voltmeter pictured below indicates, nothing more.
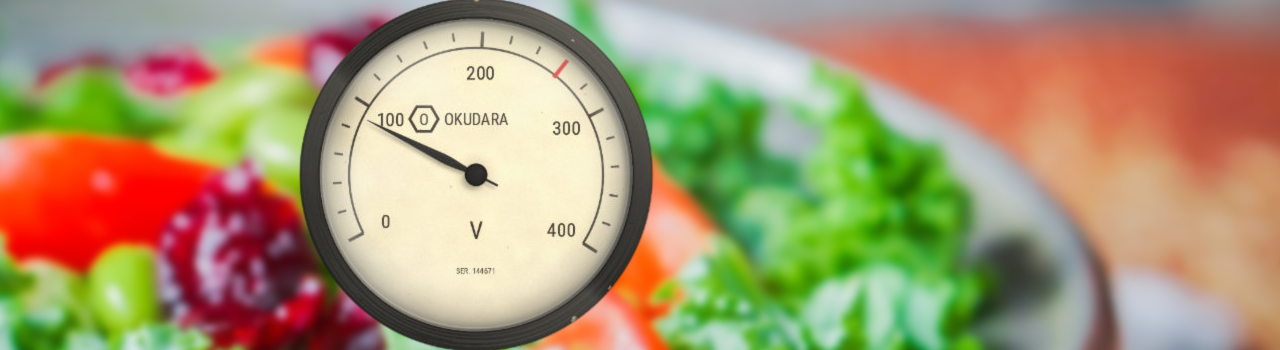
value=90 unit=V
